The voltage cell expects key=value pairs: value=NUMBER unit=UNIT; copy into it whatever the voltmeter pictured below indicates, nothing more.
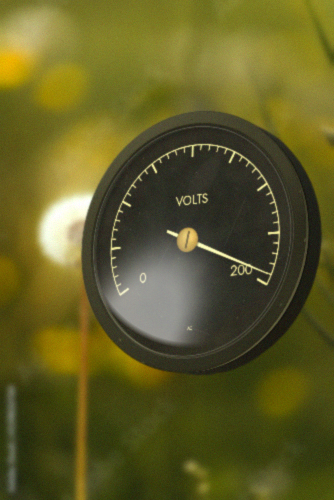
value=195 unit=V
